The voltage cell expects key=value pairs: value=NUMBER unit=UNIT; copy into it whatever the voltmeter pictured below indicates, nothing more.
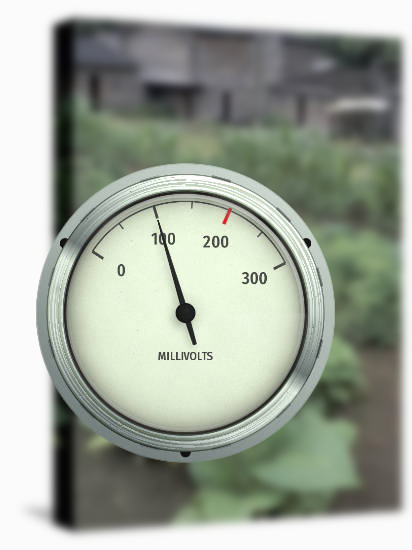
value=100 unit=mV
